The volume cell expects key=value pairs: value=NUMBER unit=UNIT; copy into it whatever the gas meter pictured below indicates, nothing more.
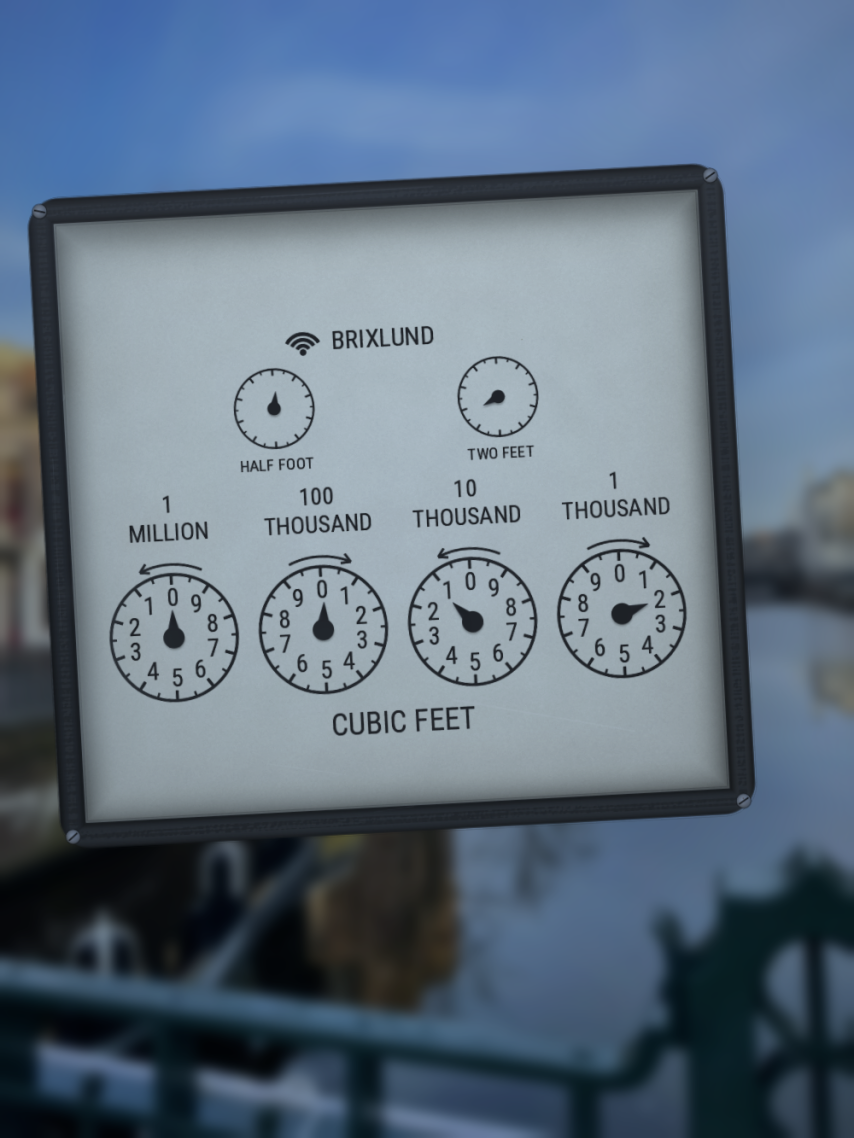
value=1200 unit=ft³
